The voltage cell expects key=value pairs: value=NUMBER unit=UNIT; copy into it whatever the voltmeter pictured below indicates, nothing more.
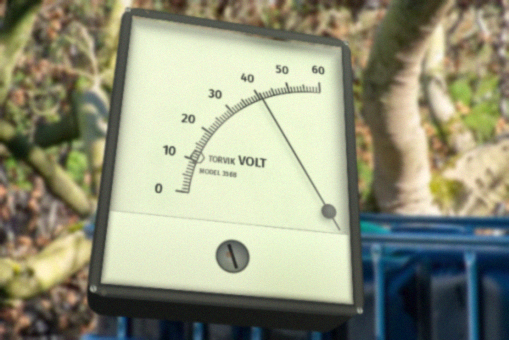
value=40 unit=V
